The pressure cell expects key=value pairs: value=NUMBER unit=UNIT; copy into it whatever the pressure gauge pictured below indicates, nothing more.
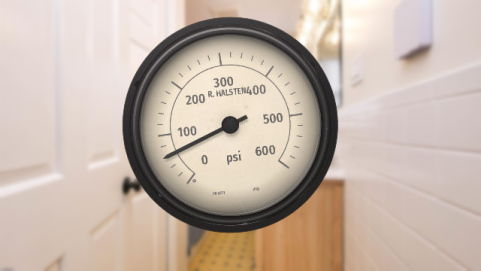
value=60 unit=psi
